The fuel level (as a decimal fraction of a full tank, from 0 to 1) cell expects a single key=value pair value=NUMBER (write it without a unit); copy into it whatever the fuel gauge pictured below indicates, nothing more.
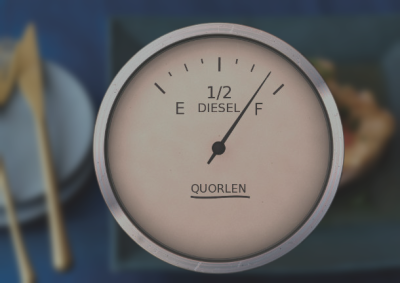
value=0.875
